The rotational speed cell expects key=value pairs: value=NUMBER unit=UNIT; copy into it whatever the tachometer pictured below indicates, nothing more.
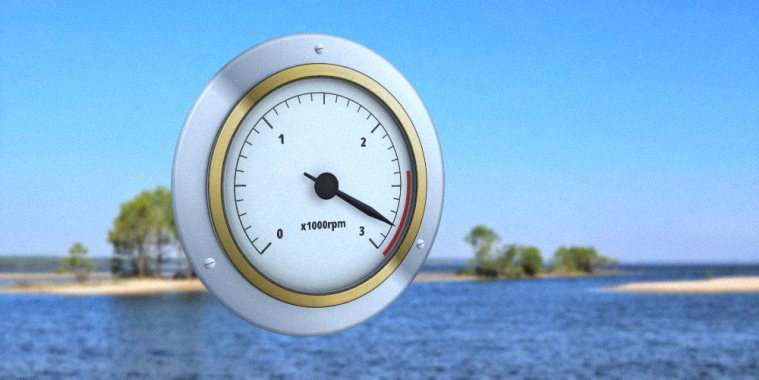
value=2800 unit=rpm
